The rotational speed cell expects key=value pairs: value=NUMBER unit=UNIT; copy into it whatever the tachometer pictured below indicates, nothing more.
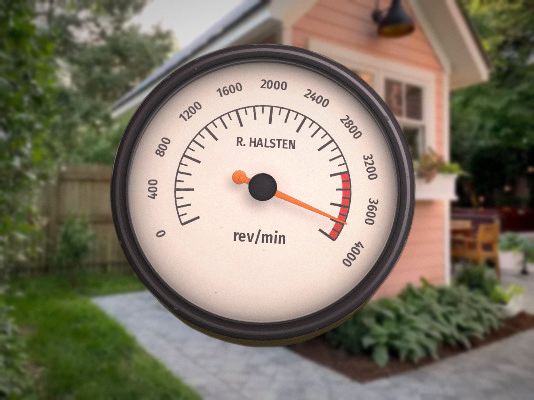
value=3800 unit=rpm
